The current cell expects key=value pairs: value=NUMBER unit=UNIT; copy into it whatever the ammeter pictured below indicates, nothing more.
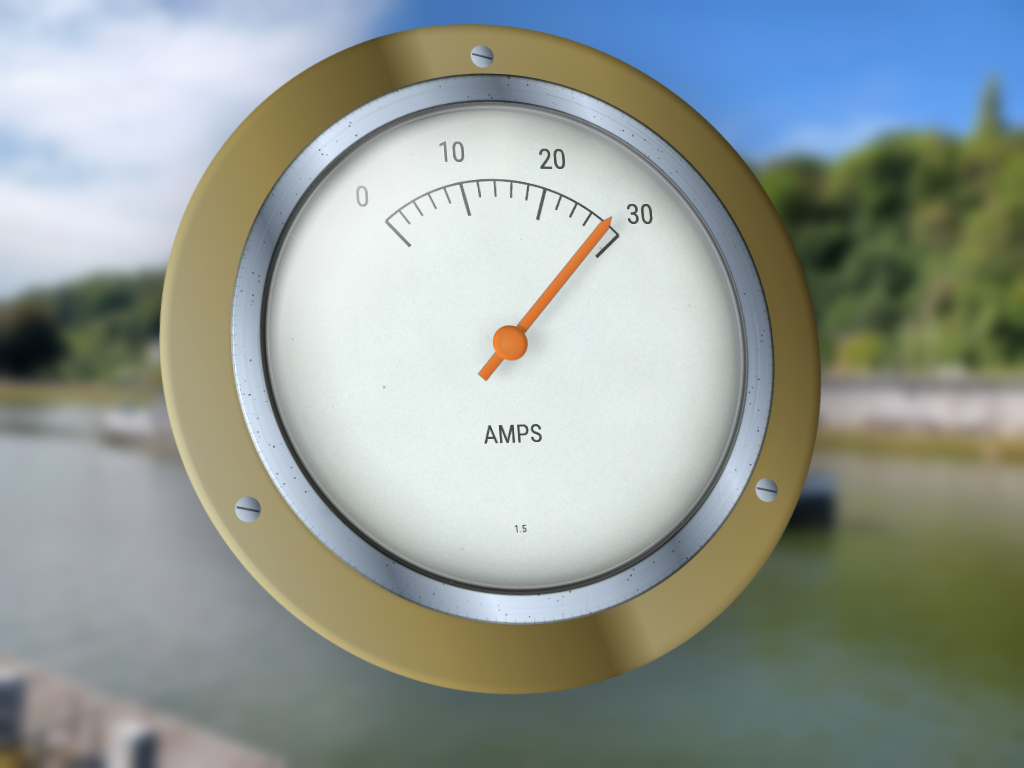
value=28 unit=A
